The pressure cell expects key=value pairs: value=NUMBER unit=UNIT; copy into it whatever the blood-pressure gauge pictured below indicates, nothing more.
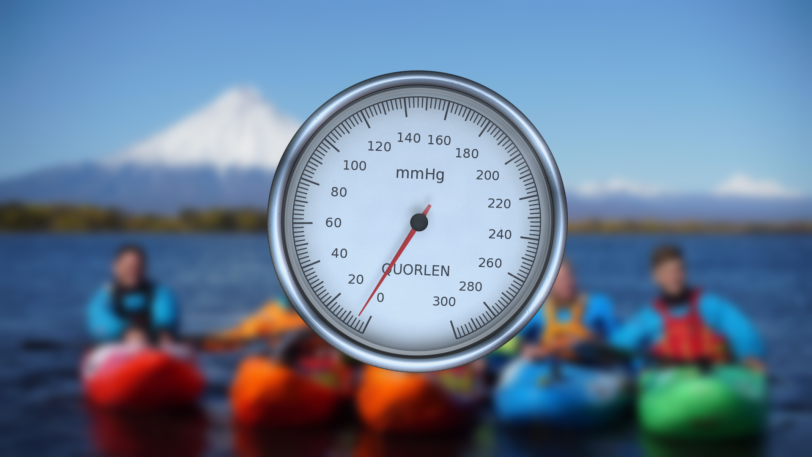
value=6 unit=mmHg
